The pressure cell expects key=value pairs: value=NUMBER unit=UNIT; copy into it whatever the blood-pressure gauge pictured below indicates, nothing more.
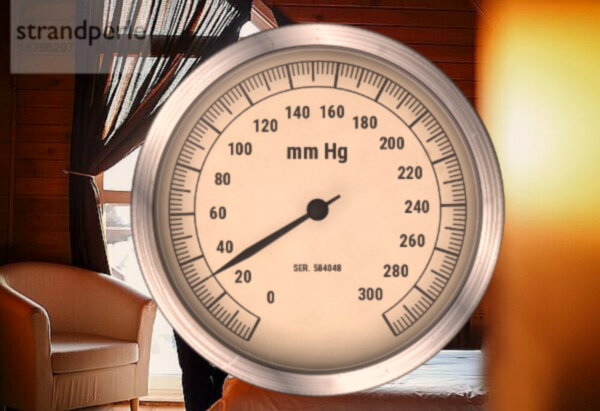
value=30 unit=mmHg
